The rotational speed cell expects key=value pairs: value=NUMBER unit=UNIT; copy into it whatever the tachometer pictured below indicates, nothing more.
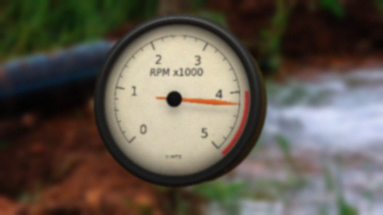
value=4200 unit=rpm
